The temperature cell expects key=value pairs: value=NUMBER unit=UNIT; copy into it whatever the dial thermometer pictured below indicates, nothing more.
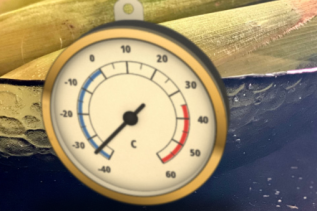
value=-35 unit=°C
